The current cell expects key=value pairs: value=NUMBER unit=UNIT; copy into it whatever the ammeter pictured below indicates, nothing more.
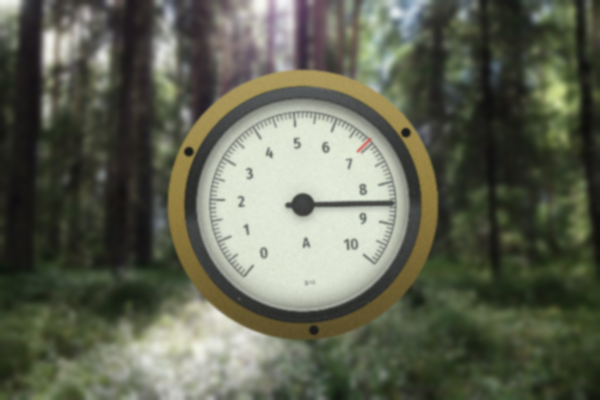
value=8.5 unit=A
